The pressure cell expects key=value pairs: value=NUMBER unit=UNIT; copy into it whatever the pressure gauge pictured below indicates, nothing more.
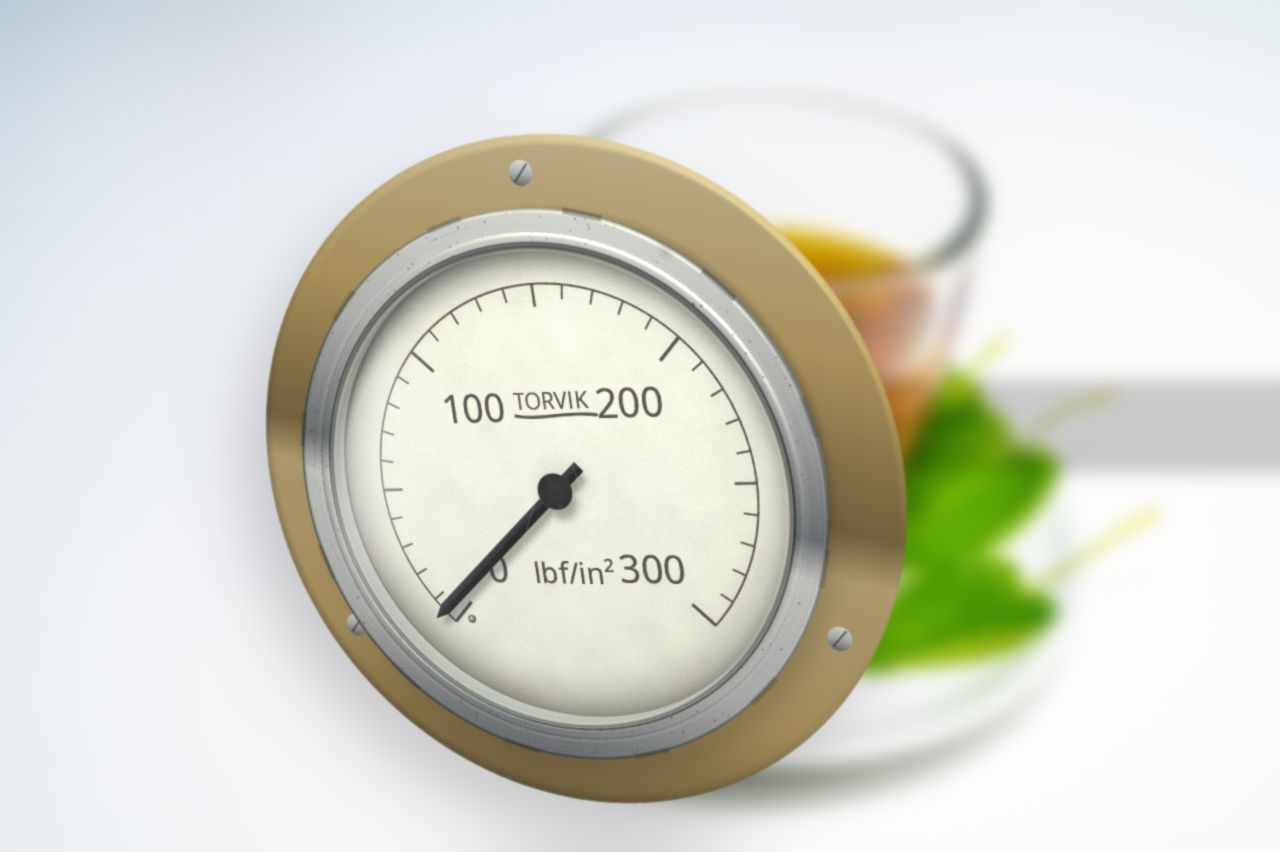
value=5 unit=psi
